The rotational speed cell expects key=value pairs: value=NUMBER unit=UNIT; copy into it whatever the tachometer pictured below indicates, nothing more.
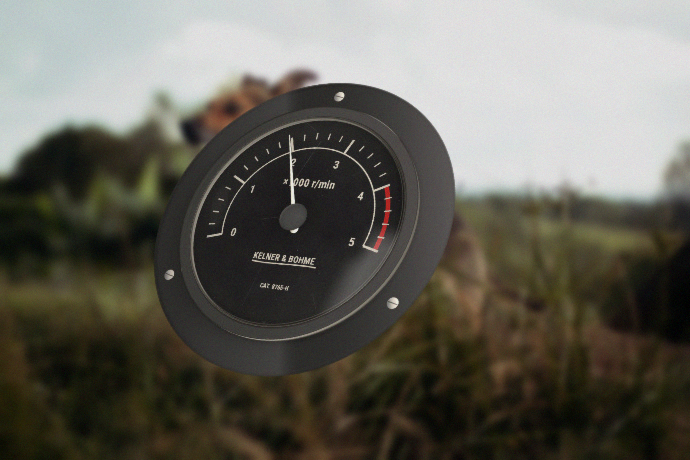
value=2000 unit=rpm
